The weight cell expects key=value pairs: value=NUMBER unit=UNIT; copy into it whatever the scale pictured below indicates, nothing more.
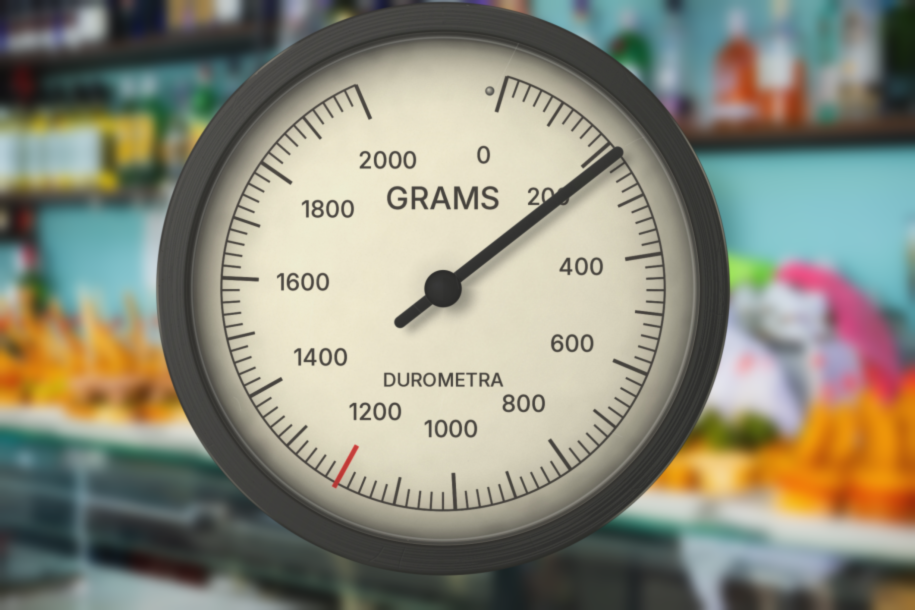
value=220 unit=g
